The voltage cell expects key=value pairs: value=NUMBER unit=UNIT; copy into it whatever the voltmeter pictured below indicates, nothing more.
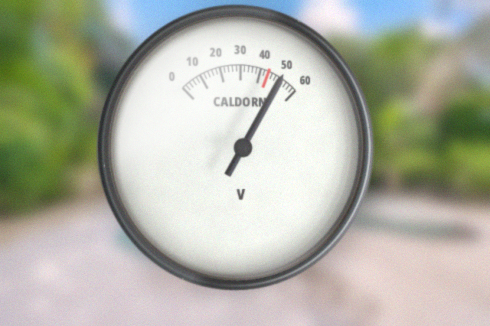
value=50 unit=V
